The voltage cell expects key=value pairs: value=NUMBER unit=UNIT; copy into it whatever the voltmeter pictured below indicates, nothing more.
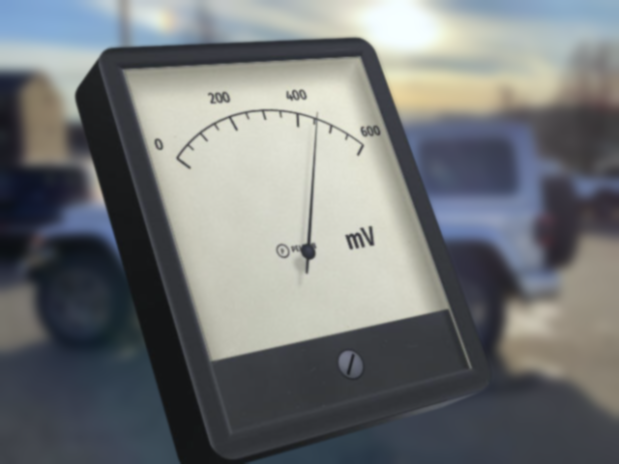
value=450 unit=mV
